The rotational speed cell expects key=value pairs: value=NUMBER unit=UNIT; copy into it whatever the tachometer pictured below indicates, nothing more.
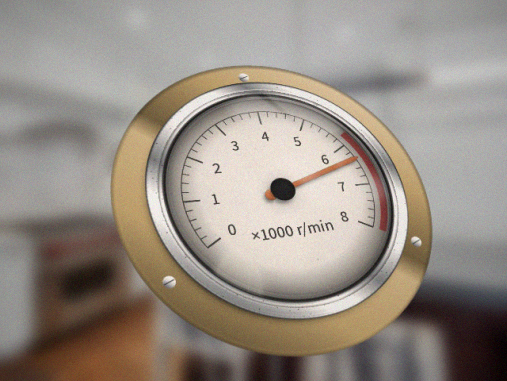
value=6400 unit=rpm
